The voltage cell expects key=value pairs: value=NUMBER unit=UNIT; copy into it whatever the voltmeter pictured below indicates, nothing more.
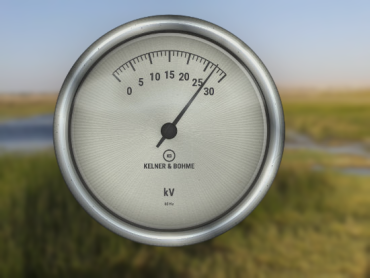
value=27 unit=kV
